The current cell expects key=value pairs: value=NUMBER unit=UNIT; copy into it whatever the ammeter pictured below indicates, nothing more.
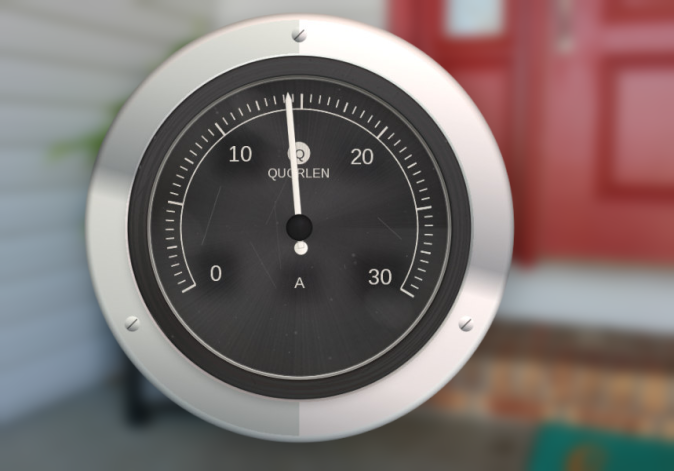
value=14.25 unit=A
